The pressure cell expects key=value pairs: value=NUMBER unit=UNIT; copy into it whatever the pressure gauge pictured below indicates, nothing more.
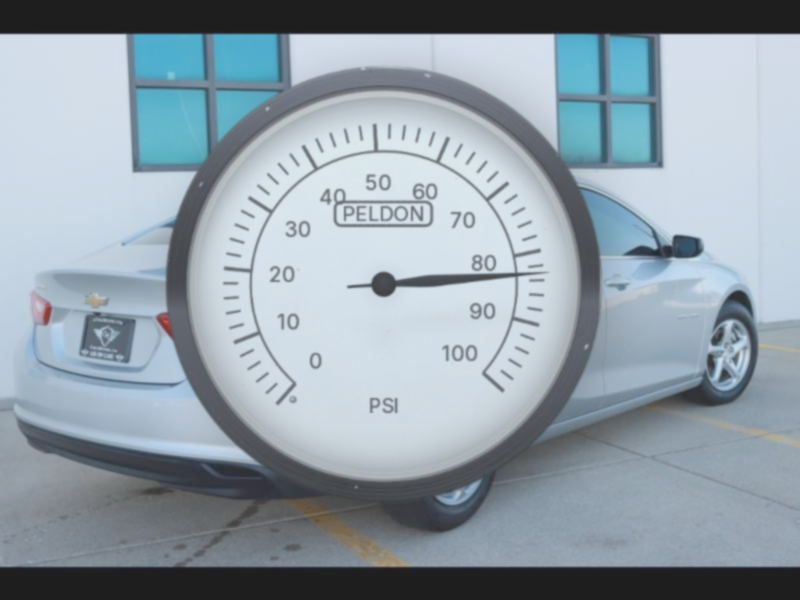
value=83 unit=psi
